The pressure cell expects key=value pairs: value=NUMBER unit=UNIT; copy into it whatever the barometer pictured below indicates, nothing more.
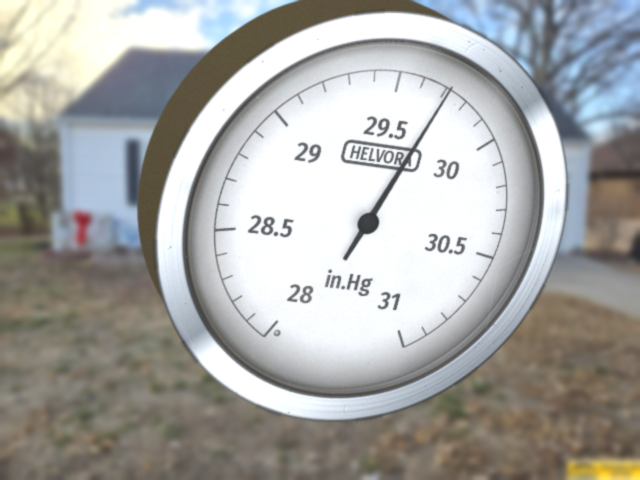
value=29.7 unit=inHg
